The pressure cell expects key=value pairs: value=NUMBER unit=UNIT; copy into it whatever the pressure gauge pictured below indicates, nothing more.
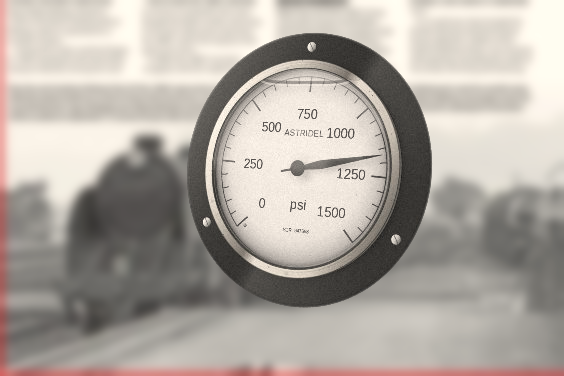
value=1175 unit=psi
